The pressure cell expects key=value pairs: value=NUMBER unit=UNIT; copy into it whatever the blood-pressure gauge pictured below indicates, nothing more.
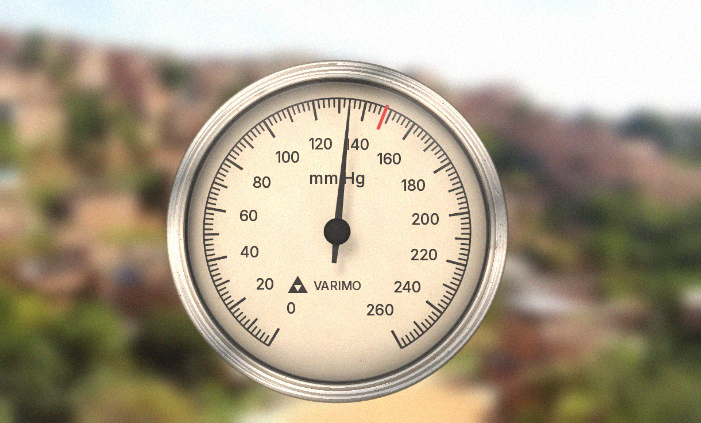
value=134 unit=mmHg
